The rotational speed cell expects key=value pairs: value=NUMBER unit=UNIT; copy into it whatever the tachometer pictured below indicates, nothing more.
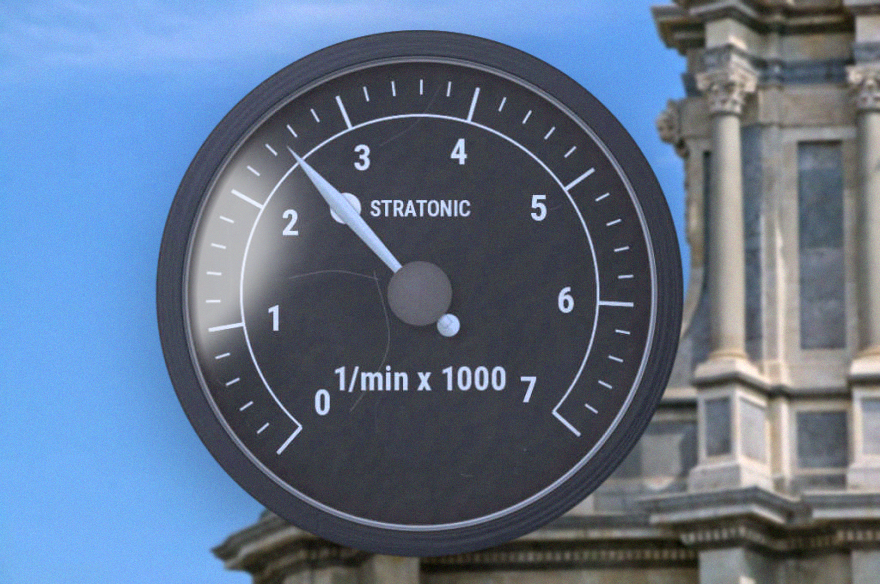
value=2500 unit=rpm
